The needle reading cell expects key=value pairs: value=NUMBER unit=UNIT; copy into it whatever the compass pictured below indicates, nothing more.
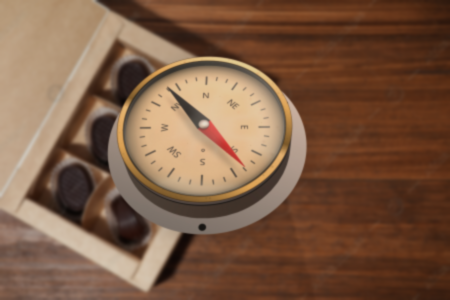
value=140 unit=°
